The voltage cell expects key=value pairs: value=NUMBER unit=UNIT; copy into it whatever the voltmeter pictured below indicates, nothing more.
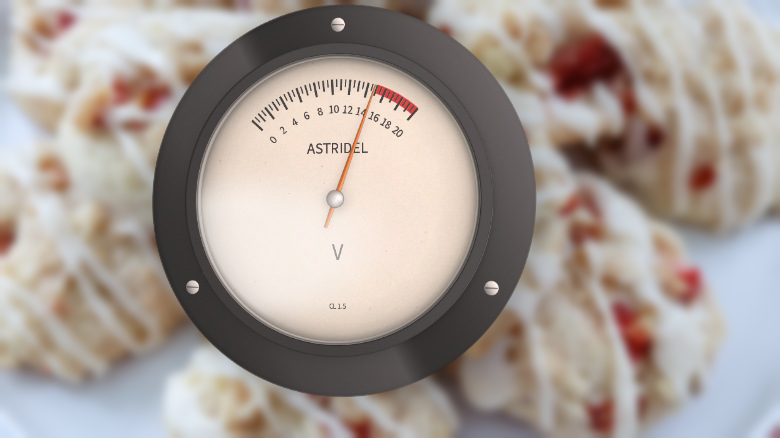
value=15 unit=V
